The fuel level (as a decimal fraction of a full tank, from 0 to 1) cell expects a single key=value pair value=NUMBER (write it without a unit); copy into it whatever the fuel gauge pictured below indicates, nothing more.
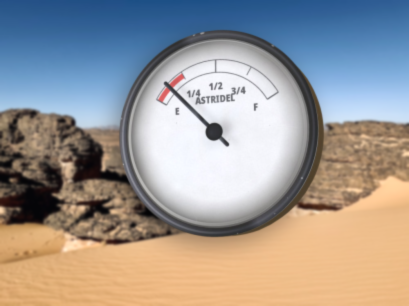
value=0.125
